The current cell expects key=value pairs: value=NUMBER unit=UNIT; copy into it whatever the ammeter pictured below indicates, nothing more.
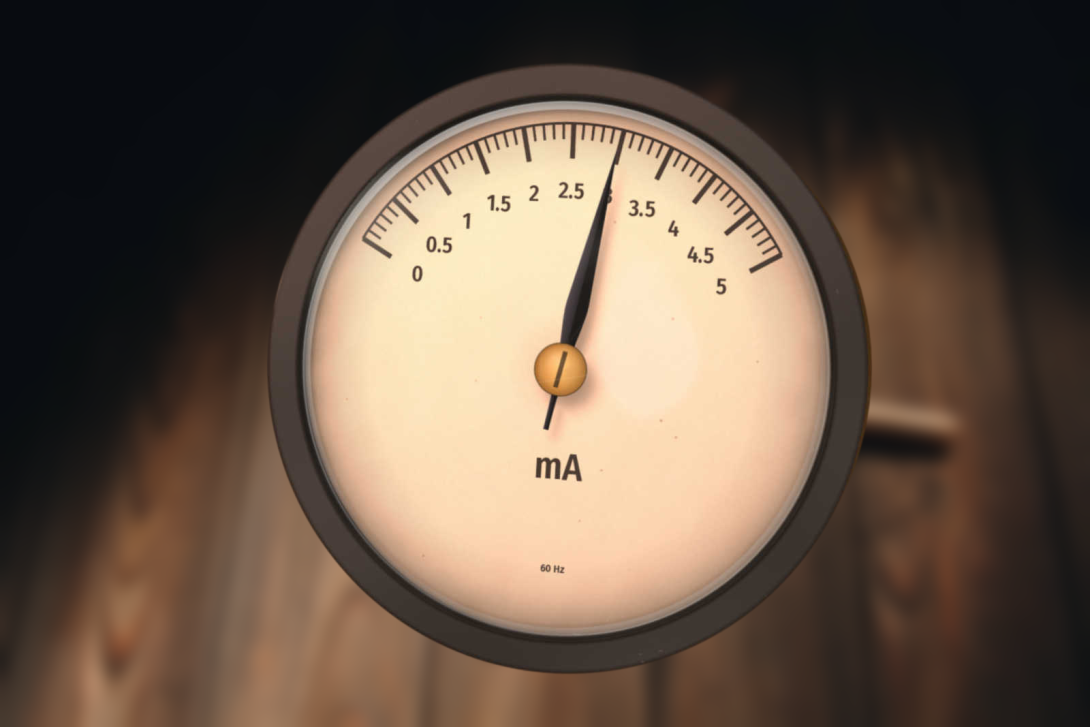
value=3 unit=mA
